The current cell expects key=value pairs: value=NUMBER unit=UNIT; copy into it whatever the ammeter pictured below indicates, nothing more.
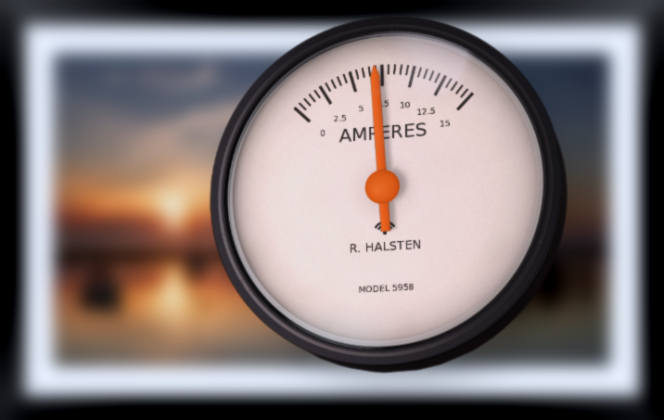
value=7 unit=A
